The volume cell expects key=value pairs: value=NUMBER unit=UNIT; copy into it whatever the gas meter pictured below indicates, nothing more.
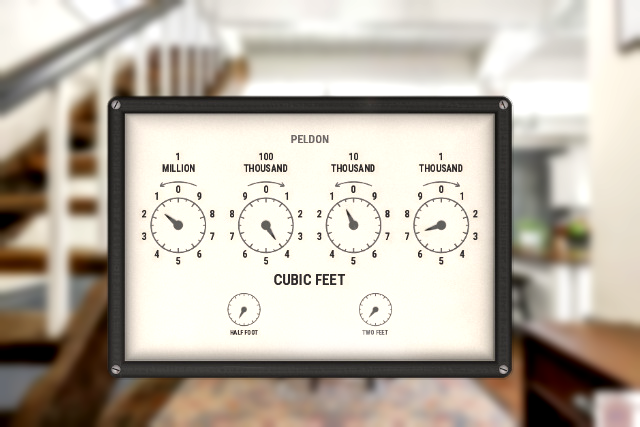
value=140700 unit=ft³
